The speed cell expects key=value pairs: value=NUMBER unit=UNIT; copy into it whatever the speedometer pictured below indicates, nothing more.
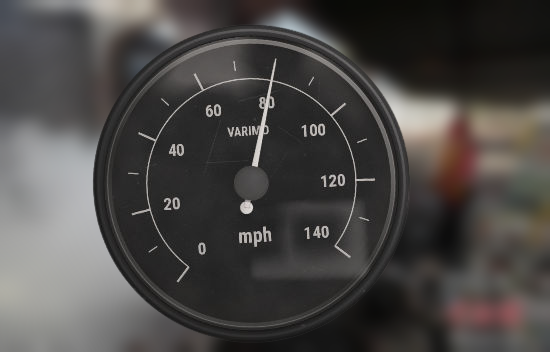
value=80 unit=mph
